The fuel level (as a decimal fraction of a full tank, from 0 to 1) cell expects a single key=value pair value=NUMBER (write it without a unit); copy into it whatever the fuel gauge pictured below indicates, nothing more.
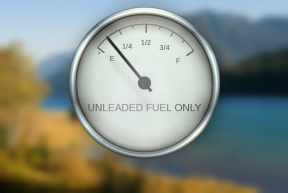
value=0.125
